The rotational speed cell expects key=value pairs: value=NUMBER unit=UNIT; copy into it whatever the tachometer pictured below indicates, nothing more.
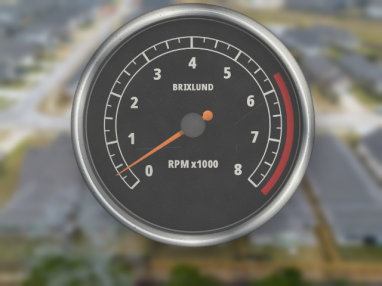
value=375 unit=rpm
